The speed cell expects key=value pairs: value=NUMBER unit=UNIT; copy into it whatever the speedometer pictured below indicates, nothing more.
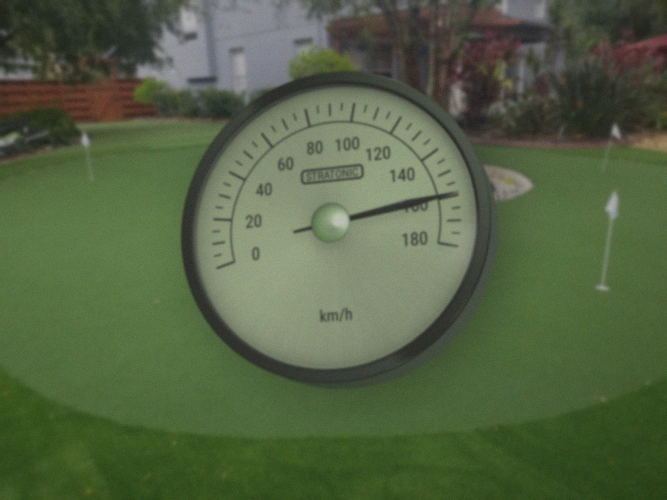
value=160 unit=km/h
